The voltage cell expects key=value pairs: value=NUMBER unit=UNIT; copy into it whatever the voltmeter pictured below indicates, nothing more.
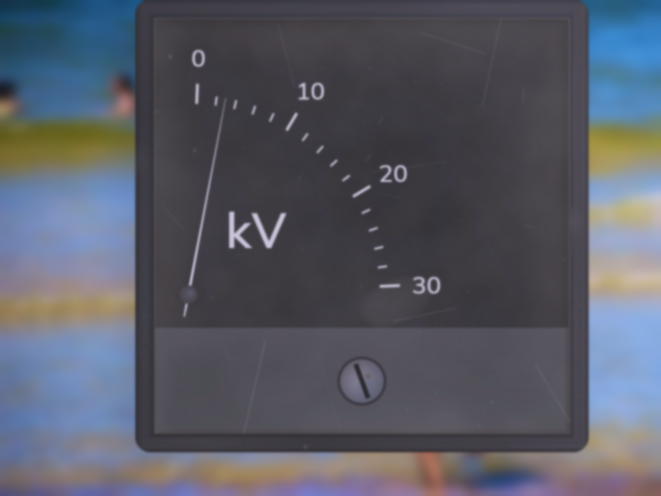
value=3 unit=kV
